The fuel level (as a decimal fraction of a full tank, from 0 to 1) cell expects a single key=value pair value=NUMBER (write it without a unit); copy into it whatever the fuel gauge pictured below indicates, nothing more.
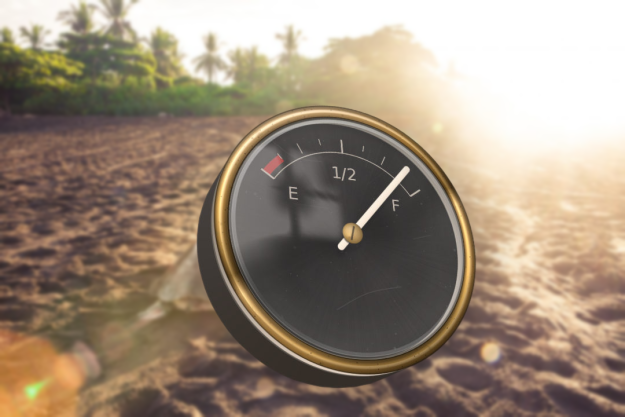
value=0.875
